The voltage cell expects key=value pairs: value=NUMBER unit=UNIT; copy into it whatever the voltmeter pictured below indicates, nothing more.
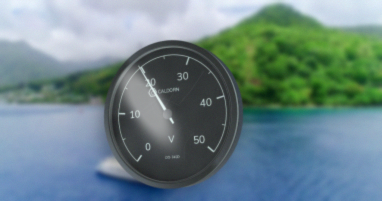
value=20 unit=V
